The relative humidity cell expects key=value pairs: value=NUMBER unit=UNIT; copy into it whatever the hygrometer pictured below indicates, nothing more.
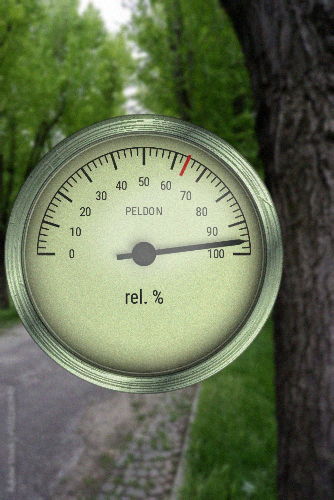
value=96 unit=%
